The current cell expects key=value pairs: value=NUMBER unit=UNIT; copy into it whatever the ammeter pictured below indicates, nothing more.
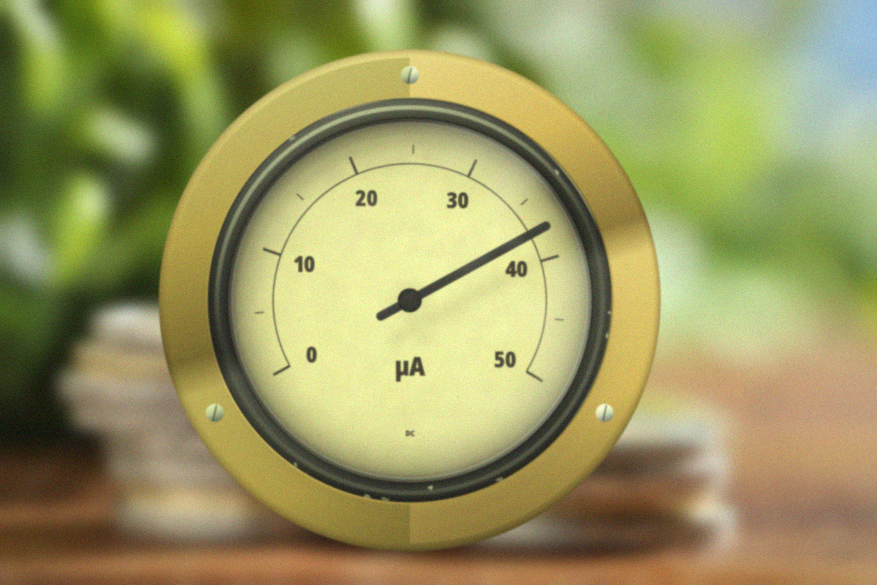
value=37.5 unit=µA
